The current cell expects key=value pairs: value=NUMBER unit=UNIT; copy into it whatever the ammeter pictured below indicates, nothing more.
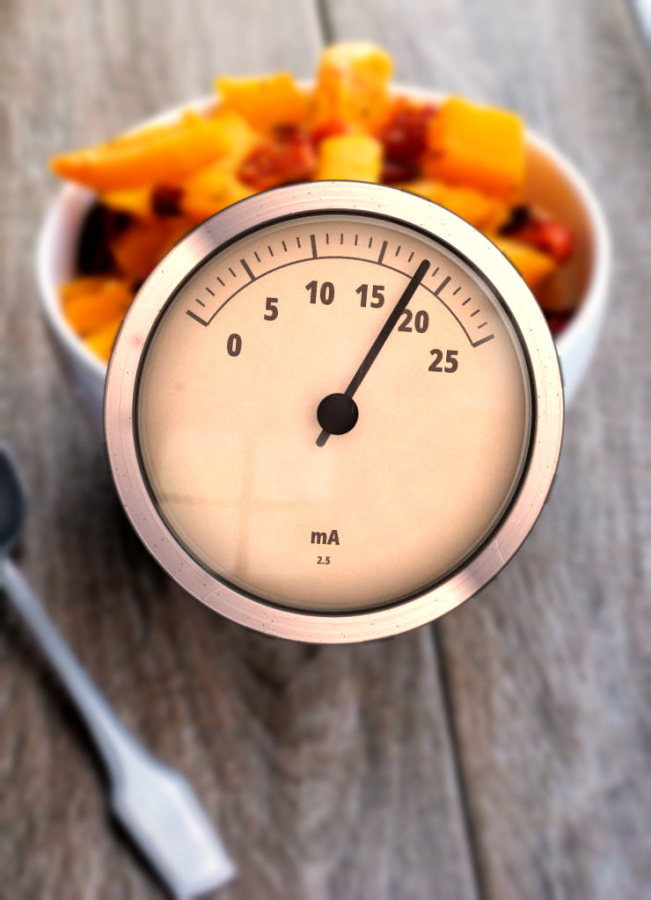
value=18 unit=mA
